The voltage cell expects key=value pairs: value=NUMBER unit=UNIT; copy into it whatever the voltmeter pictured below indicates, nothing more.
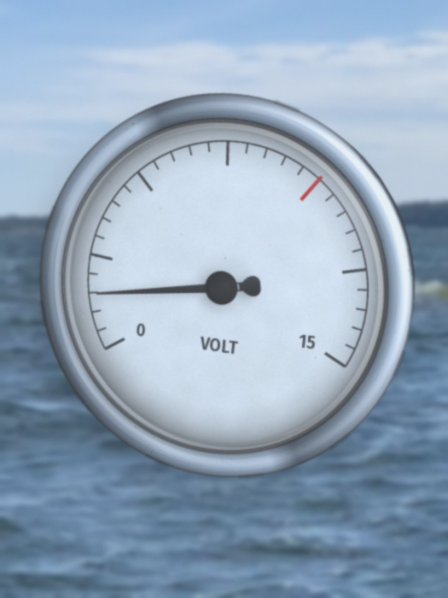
value=1.5 unit=V
